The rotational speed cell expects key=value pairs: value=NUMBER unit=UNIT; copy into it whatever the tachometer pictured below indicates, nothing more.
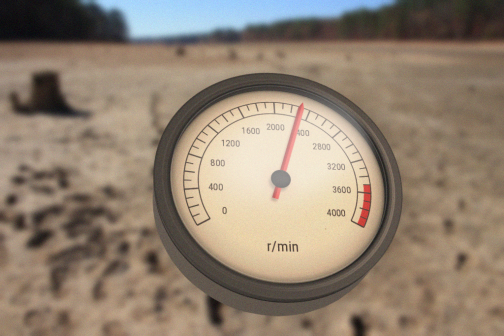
value=2300 unit=rpm
